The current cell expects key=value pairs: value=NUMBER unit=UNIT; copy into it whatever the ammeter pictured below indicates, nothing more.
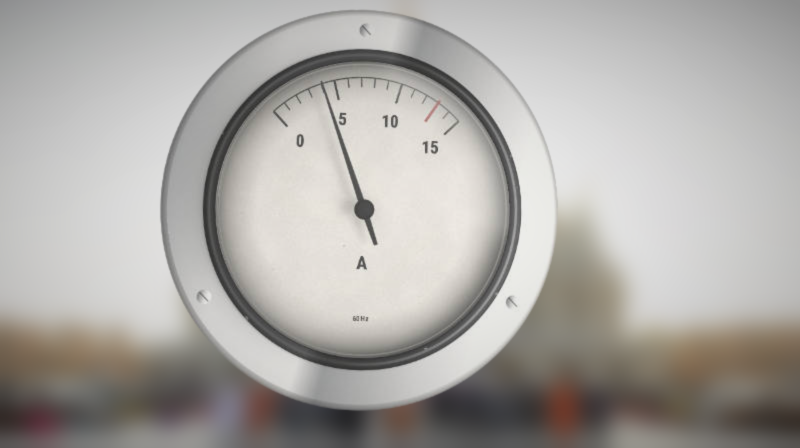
value=4 unit=A
